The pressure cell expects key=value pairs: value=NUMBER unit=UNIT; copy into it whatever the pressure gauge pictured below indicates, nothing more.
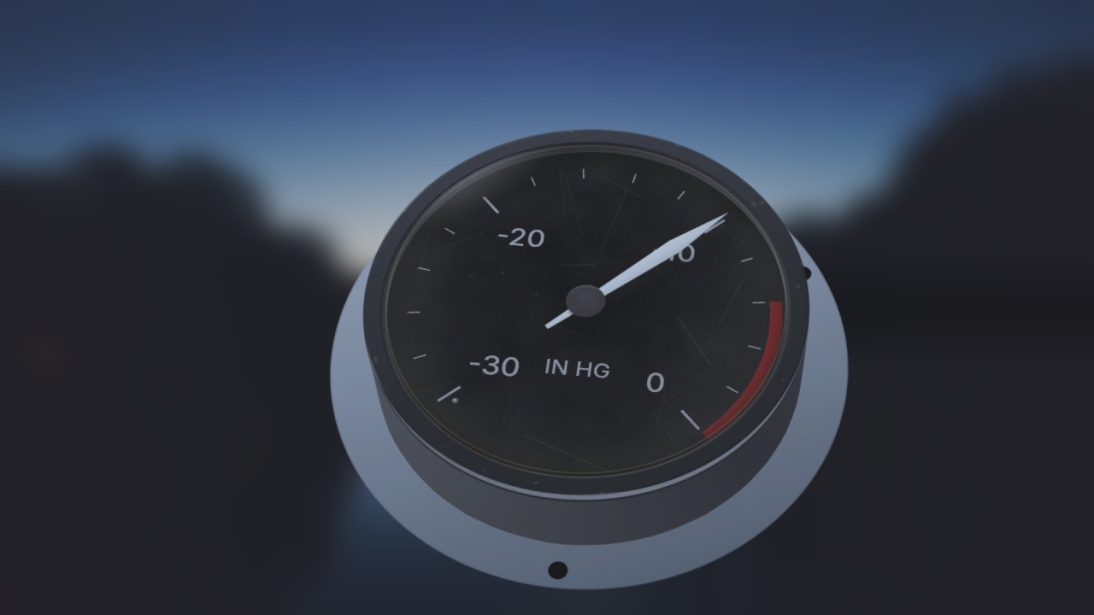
value=-10 unit=inHg
